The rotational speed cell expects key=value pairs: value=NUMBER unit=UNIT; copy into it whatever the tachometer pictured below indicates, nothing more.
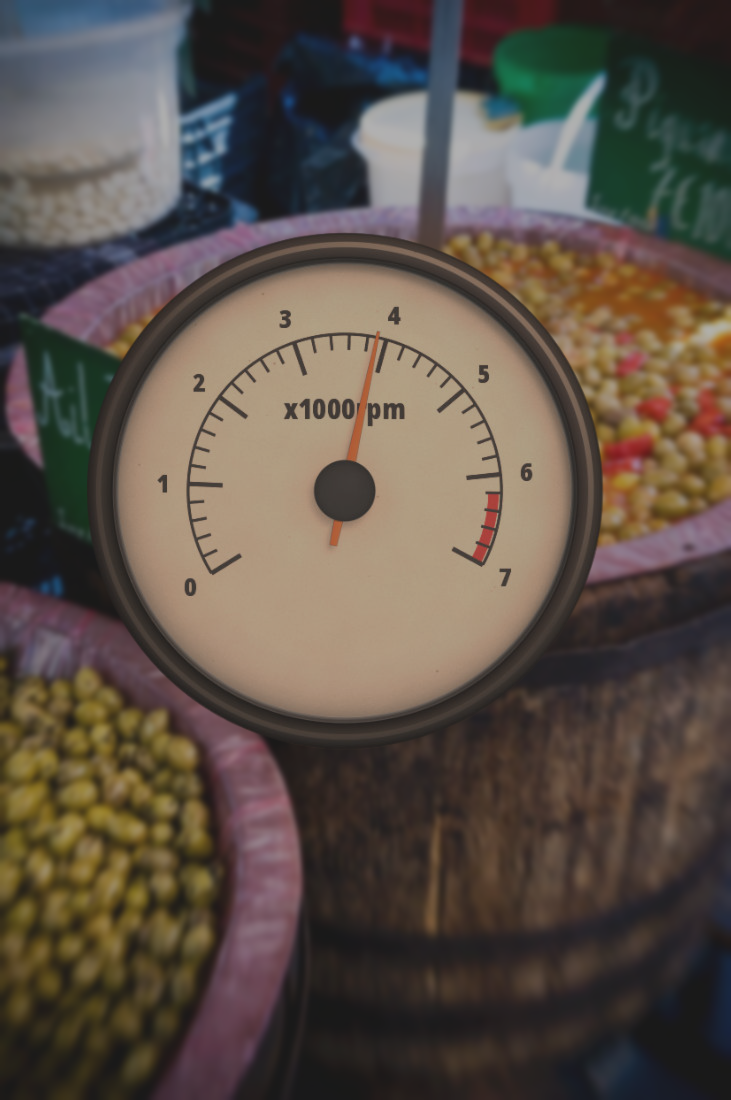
value=3900 unit=rpm
